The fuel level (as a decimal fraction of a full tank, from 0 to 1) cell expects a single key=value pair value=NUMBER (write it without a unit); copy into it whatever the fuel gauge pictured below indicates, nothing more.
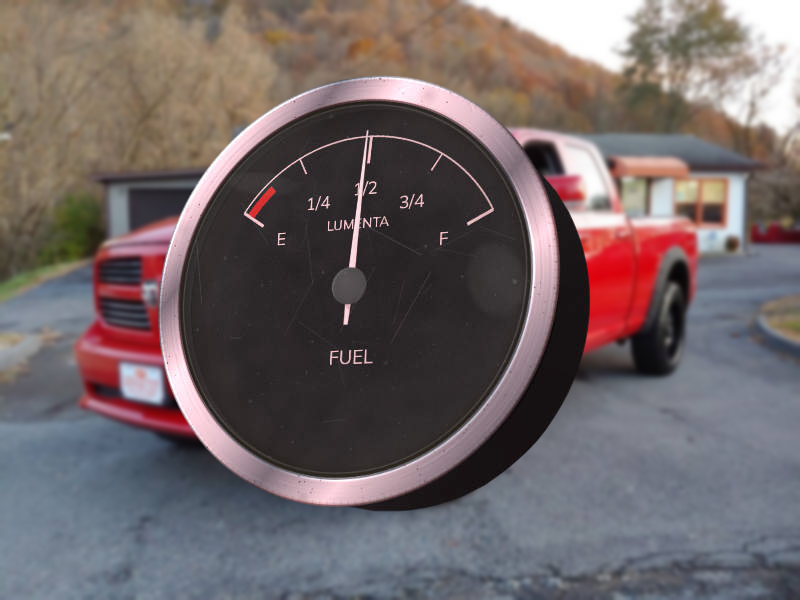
value=0.5
